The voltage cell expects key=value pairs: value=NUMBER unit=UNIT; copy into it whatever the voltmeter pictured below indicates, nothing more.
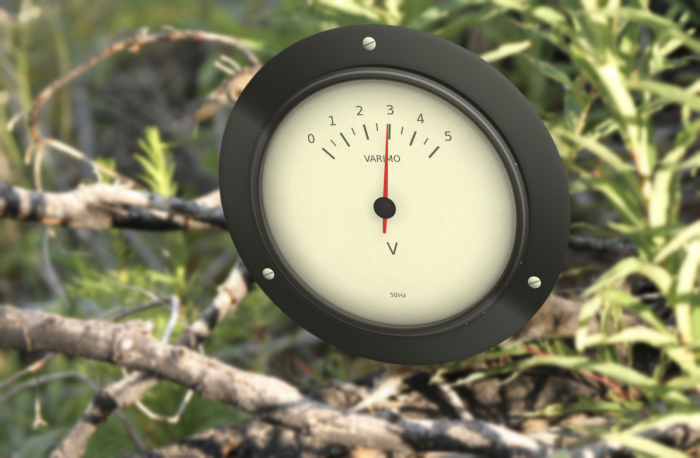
value=3 unit=V
